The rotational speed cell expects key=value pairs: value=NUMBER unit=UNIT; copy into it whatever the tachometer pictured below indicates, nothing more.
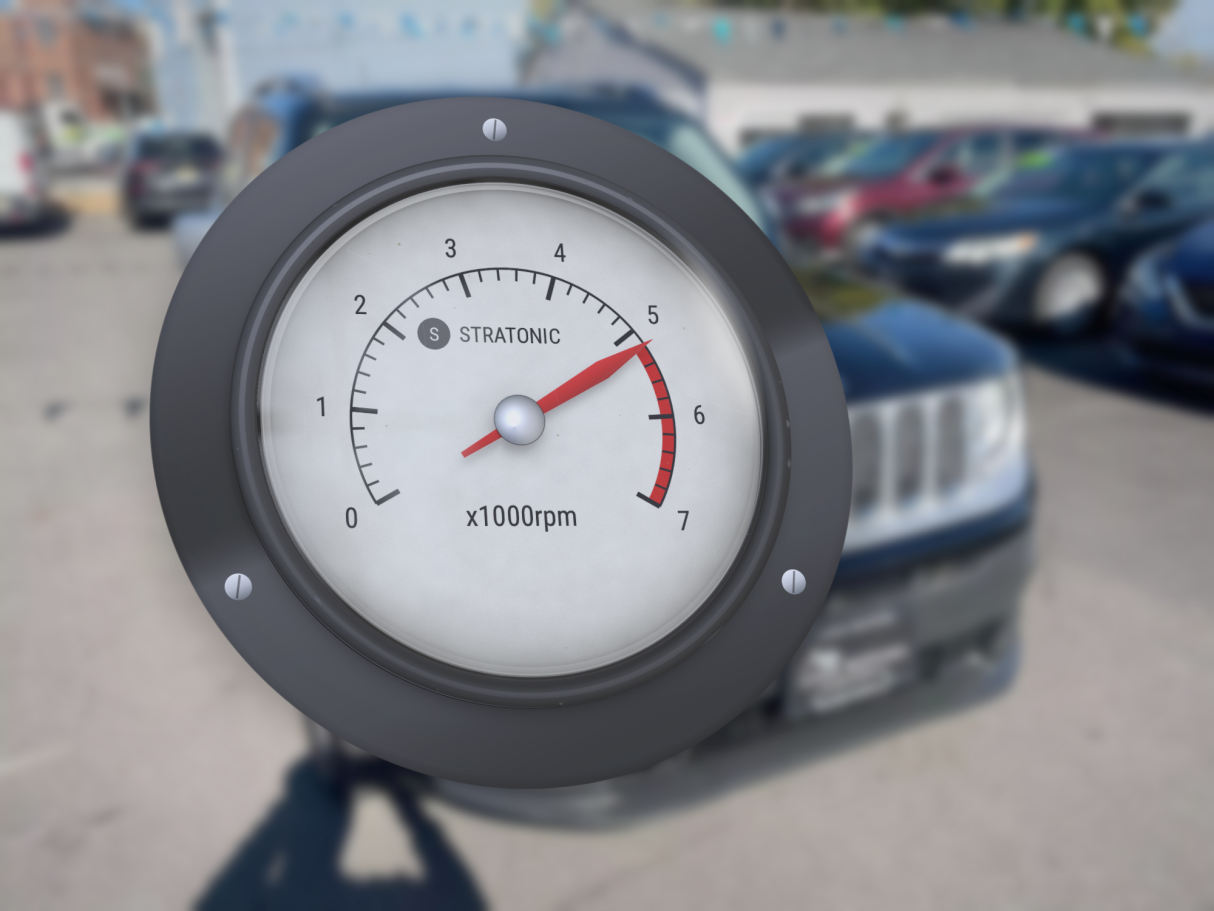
value=5200 unit=rpm
